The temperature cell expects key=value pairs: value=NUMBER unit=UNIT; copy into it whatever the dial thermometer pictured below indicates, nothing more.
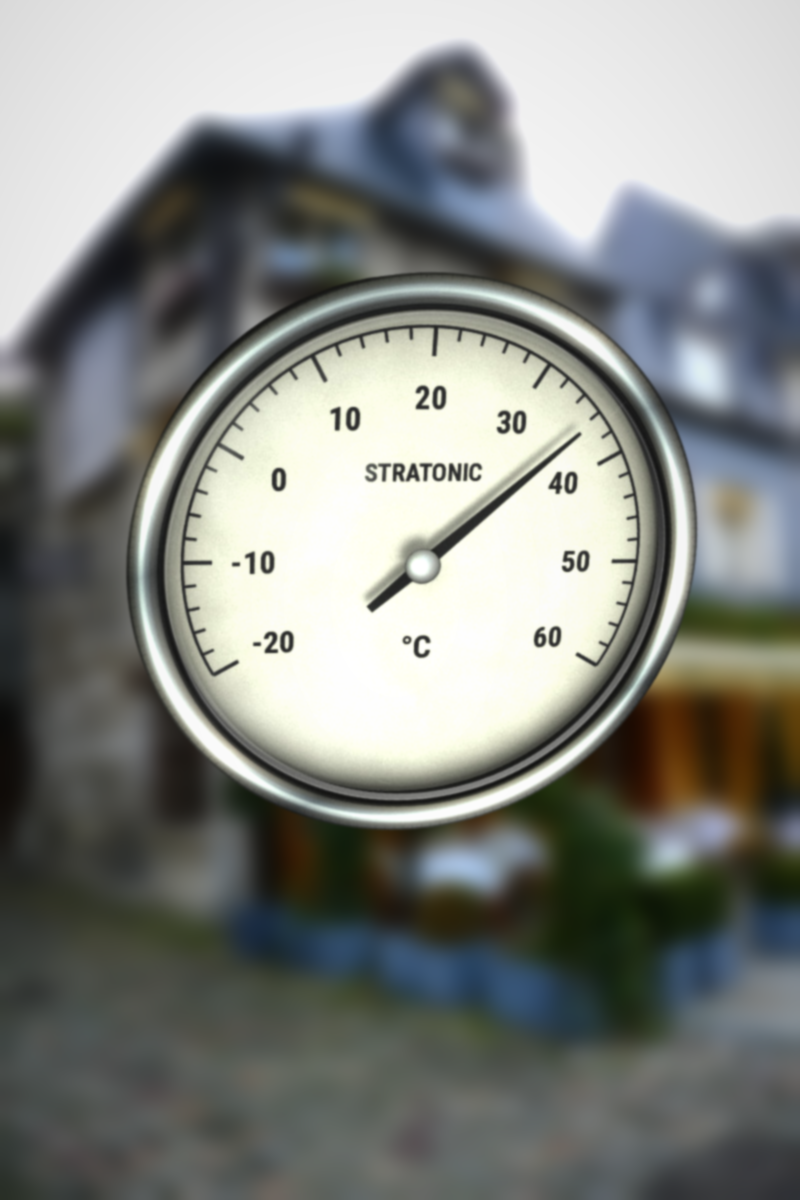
value=36 unit=°C
